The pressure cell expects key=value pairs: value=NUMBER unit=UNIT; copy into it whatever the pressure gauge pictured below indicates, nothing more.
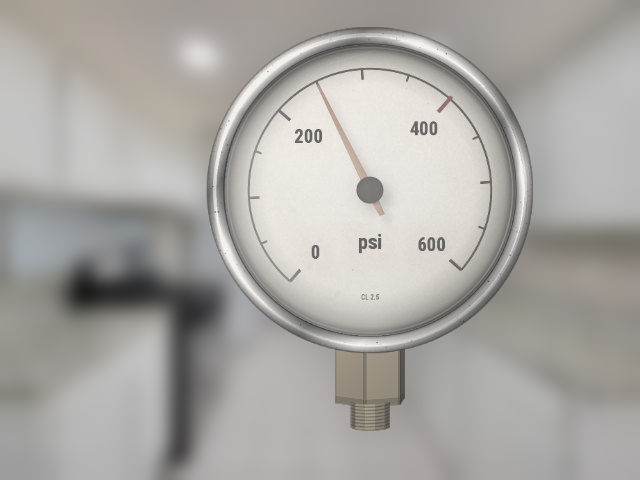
value=250 unit=psi
